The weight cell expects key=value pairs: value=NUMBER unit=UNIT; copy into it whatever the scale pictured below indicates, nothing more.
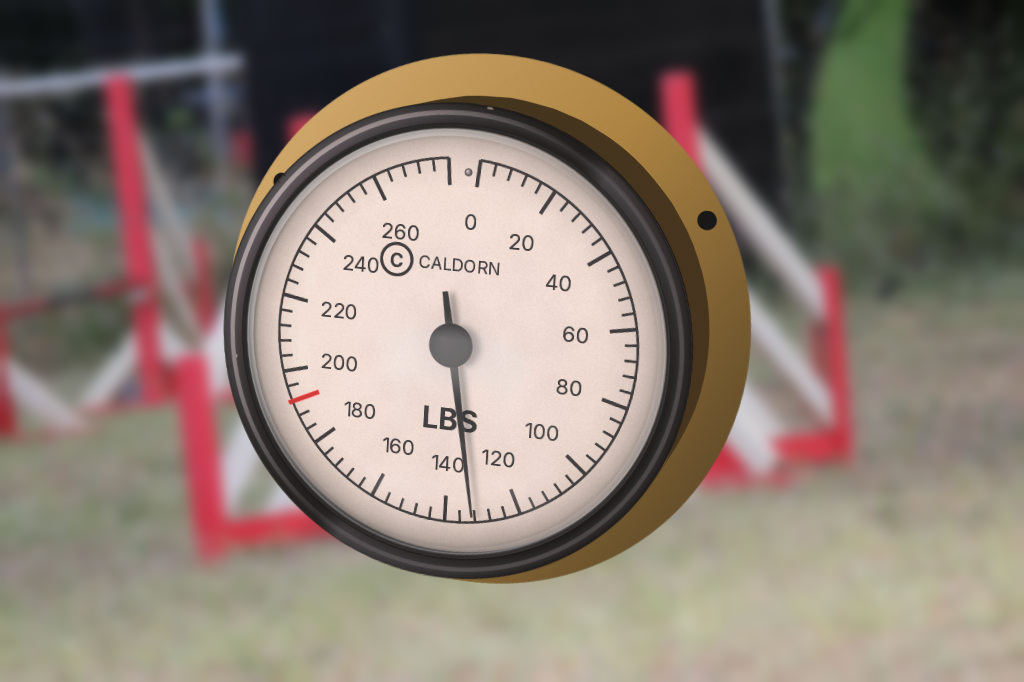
value=132 unit=lb
